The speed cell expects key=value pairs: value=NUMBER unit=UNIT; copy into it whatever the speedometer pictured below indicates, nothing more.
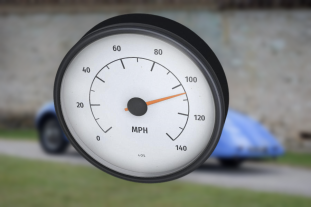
value=105 unit=mph
